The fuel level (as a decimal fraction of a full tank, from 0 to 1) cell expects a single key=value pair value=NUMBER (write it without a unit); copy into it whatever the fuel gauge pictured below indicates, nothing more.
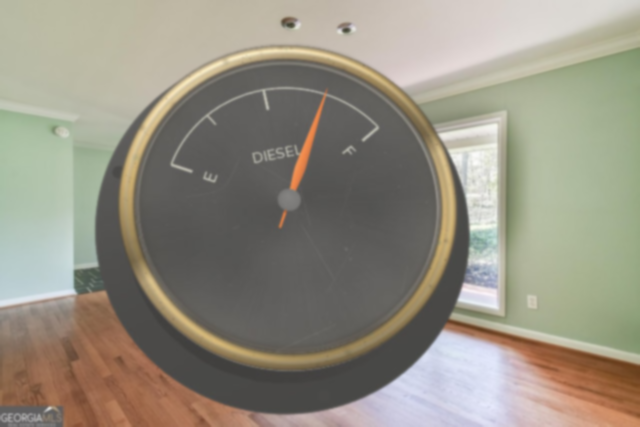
value=0.75
